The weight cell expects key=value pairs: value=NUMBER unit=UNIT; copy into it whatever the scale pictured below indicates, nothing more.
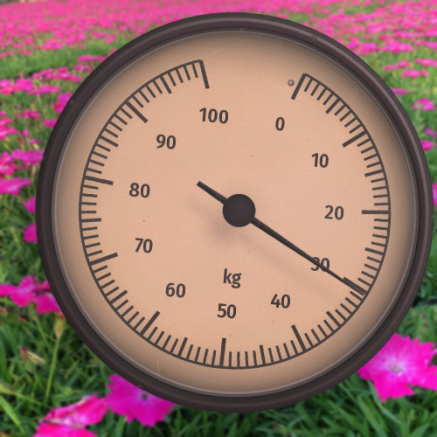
value=30.5 unit=kg
